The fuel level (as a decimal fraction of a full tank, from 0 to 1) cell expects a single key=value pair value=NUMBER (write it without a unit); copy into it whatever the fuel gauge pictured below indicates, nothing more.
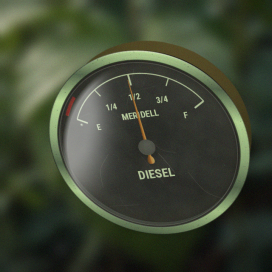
value=0.5
